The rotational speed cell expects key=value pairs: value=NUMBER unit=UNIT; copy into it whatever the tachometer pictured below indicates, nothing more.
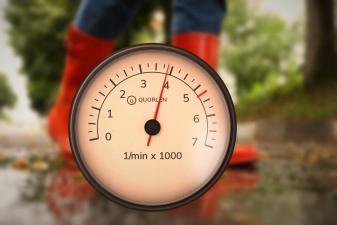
value=3875 unit=rpm
